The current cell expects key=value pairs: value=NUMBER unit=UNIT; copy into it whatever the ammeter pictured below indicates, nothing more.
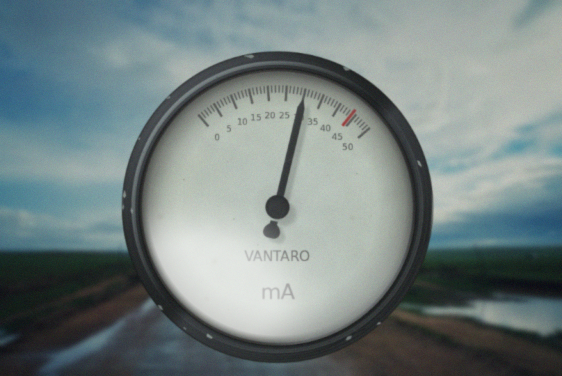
value=30 unit=mA
